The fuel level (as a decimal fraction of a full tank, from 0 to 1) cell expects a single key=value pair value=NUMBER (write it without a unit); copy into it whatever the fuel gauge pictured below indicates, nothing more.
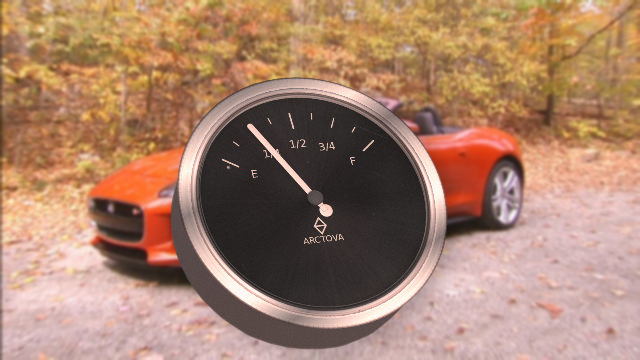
value=0.25
